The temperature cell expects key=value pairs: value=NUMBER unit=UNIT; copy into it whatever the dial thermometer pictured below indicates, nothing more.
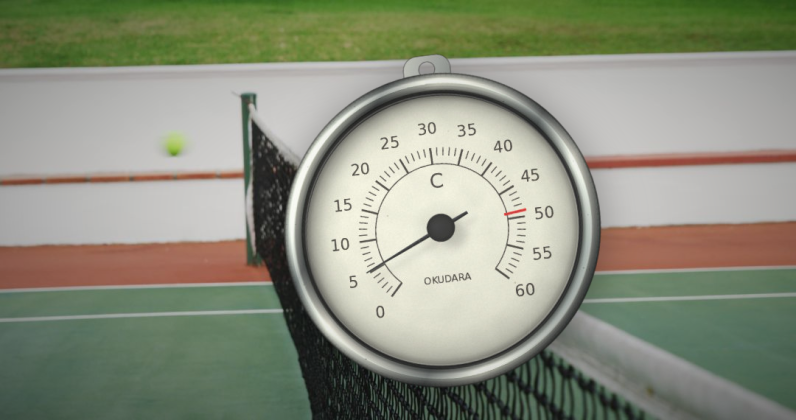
value=5 unit=°C
